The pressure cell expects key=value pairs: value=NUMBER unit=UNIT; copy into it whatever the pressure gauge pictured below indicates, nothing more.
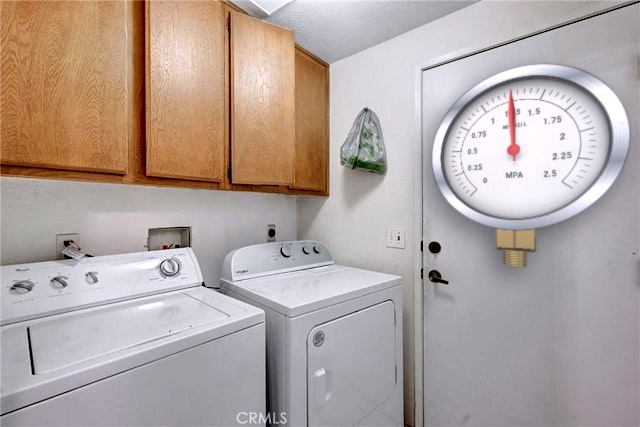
value=1.25 unit=MPa
